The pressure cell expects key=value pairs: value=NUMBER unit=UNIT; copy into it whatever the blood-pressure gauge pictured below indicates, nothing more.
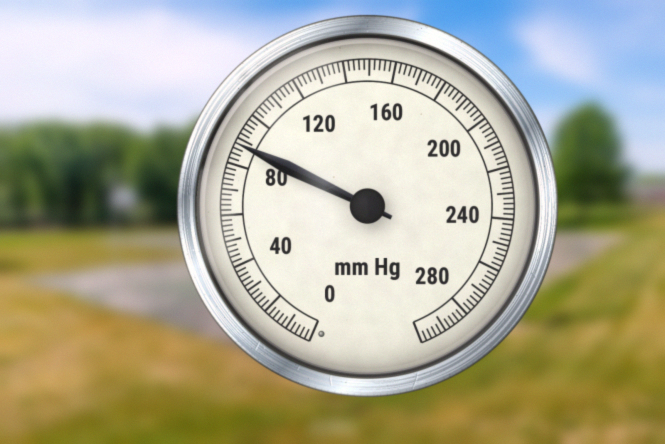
value=88 unit=mmHg
